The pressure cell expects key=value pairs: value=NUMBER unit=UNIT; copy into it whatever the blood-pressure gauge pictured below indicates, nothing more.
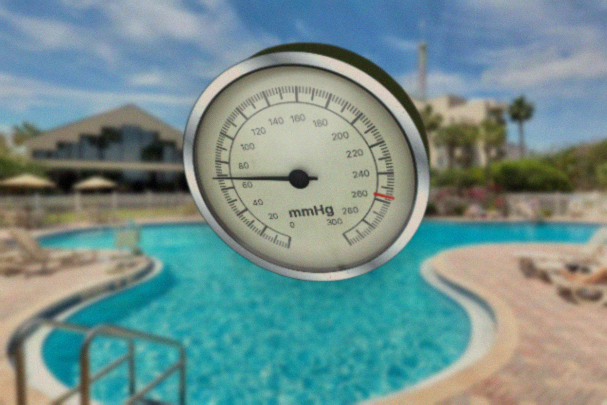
value=70 unit=mmHg
